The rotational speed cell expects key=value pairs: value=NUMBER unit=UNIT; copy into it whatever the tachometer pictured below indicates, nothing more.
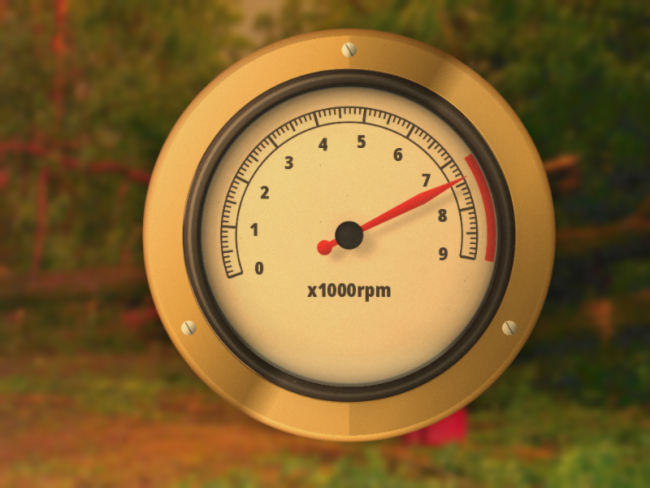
value=7400 unit=rpm
